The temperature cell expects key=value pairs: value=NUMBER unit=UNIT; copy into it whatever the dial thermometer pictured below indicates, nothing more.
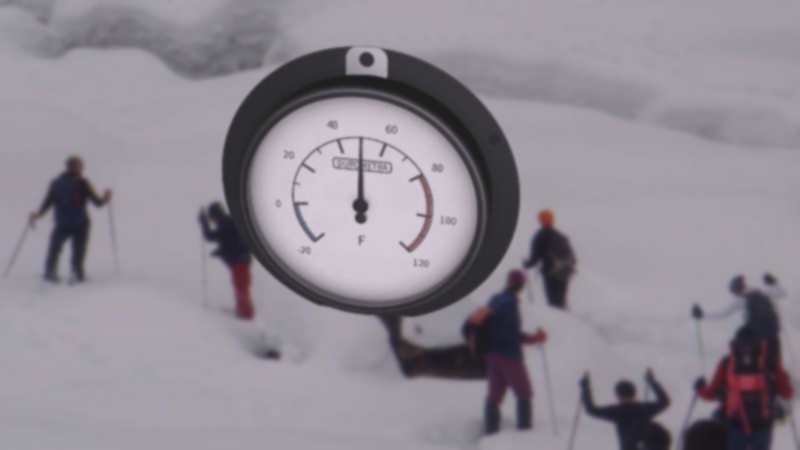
value=50 unit=°F
